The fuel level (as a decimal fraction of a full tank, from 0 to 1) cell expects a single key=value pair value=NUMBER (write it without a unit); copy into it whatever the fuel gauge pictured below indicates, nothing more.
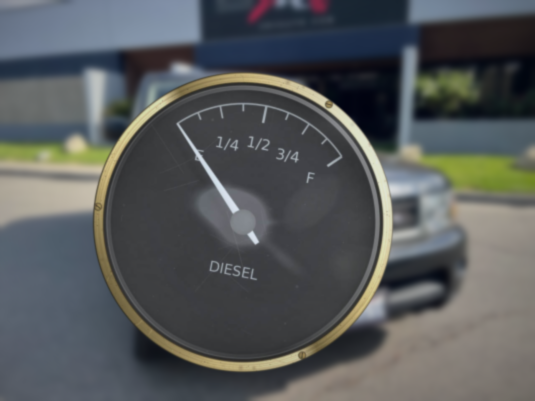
value=0
